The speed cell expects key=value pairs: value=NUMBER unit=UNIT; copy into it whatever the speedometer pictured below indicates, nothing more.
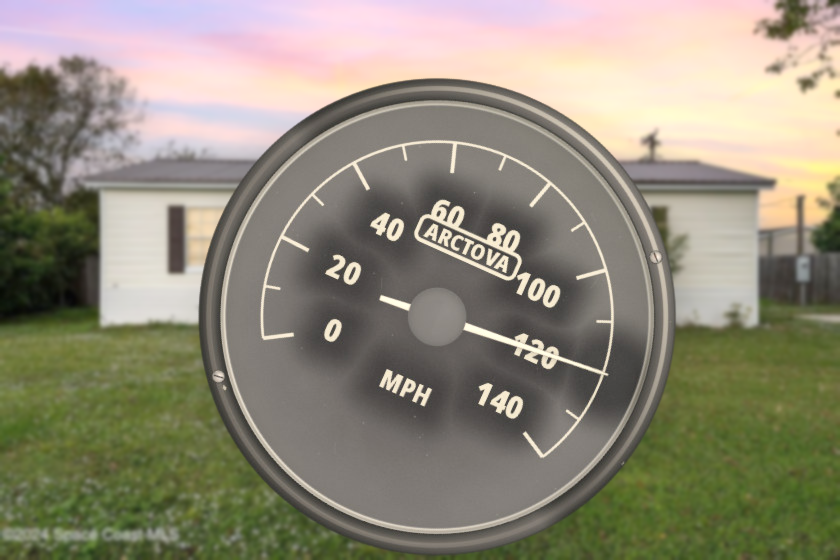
value=120 unit=mph
